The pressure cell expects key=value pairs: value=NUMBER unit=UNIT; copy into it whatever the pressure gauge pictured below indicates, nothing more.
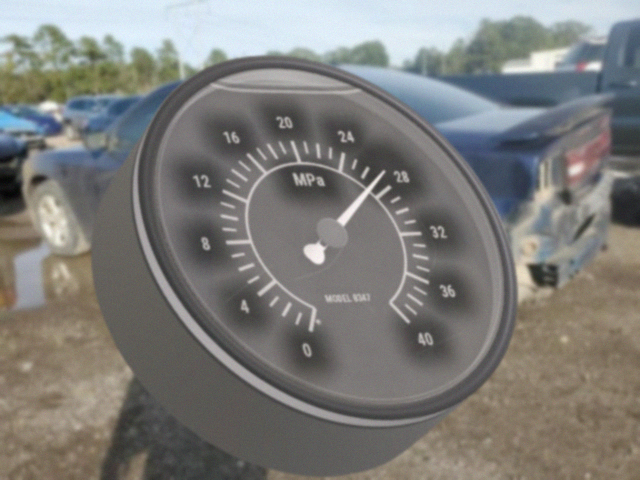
value=27 unit=MPa
